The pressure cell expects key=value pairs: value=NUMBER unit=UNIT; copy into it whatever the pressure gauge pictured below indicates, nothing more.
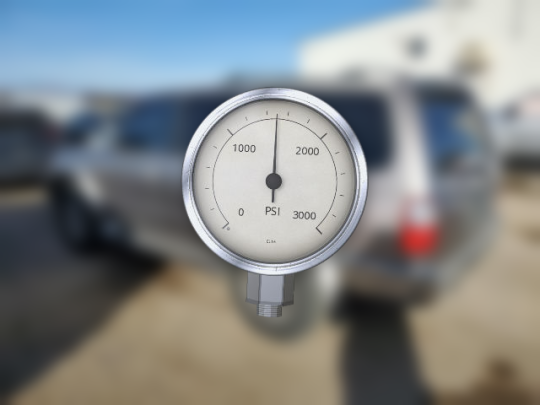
value=1500 unit=psi
